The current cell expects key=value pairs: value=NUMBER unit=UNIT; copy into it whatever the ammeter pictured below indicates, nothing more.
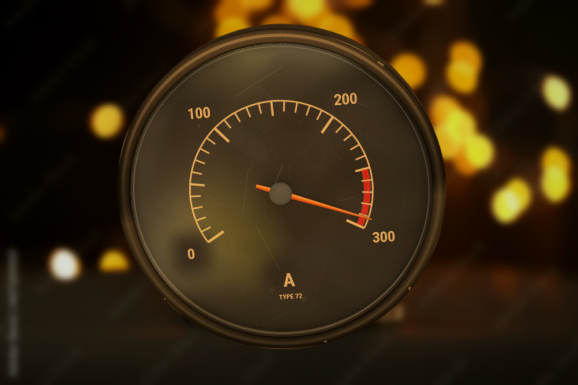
value=290 unit=A
